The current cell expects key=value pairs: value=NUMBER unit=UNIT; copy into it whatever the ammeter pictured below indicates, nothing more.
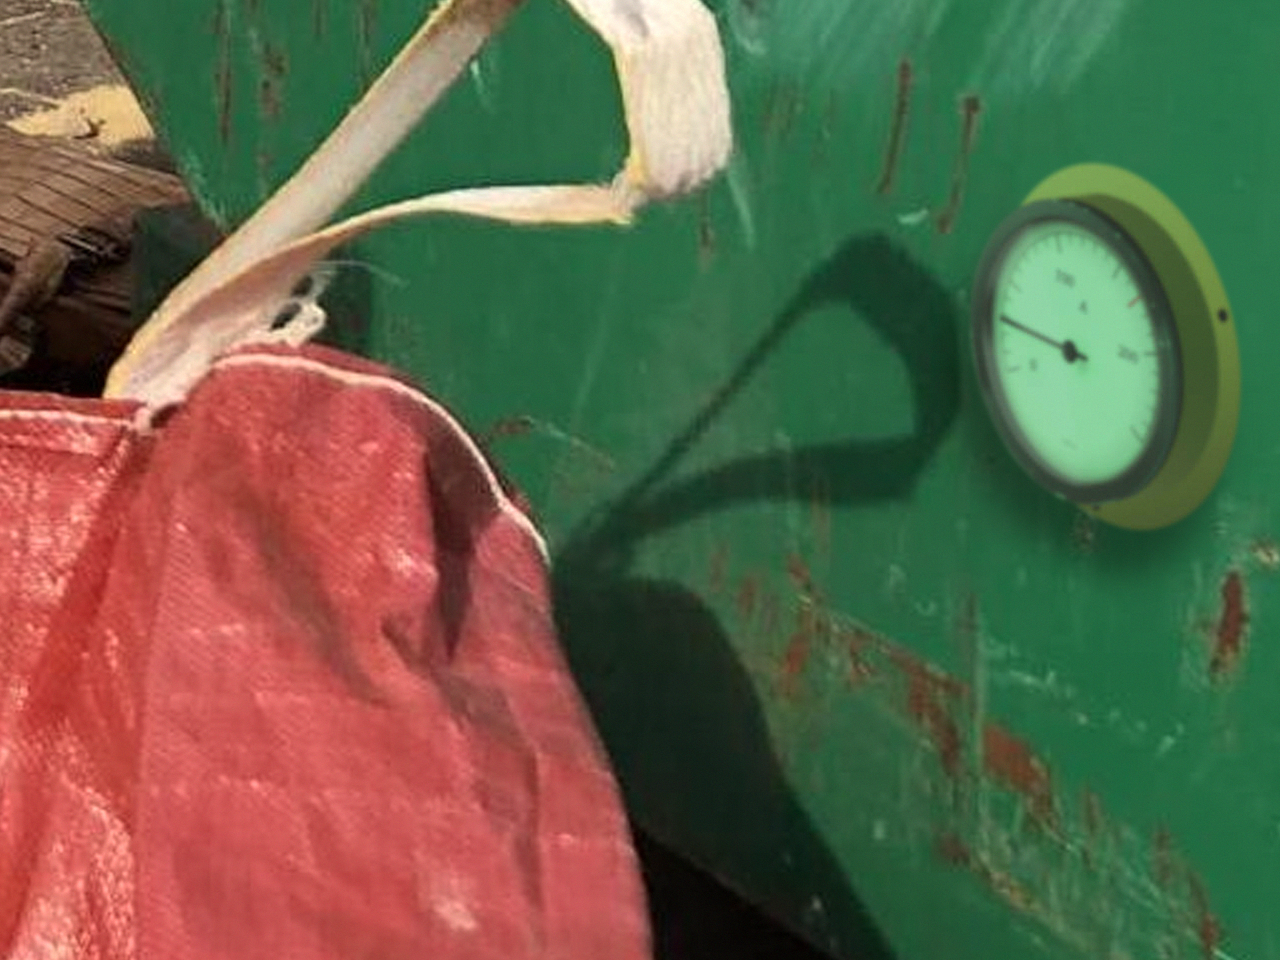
value=30 unit=A
